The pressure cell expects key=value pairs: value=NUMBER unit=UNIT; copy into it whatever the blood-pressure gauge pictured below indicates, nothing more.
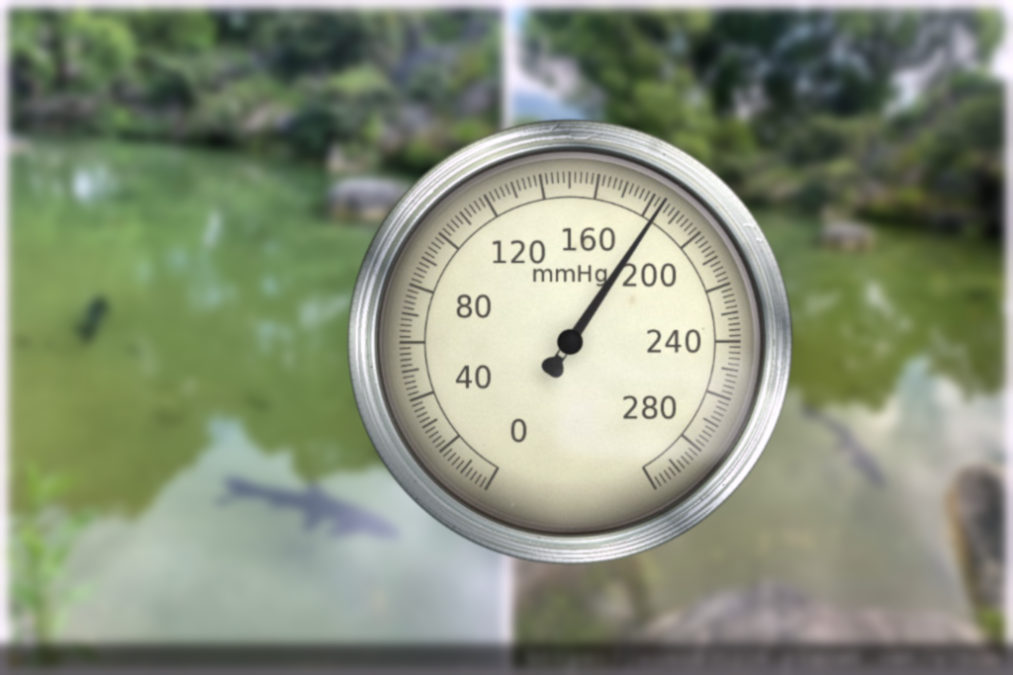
value=184 unit=mmHg
